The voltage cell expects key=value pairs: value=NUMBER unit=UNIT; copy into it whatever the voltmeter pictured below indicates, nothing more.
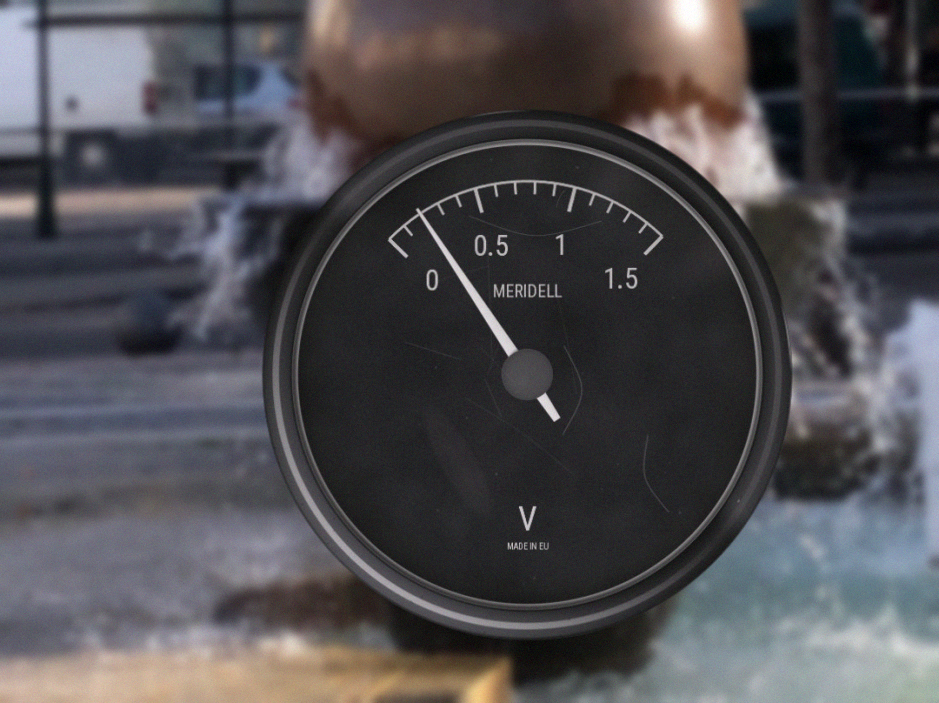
value=0.2 unit=V
